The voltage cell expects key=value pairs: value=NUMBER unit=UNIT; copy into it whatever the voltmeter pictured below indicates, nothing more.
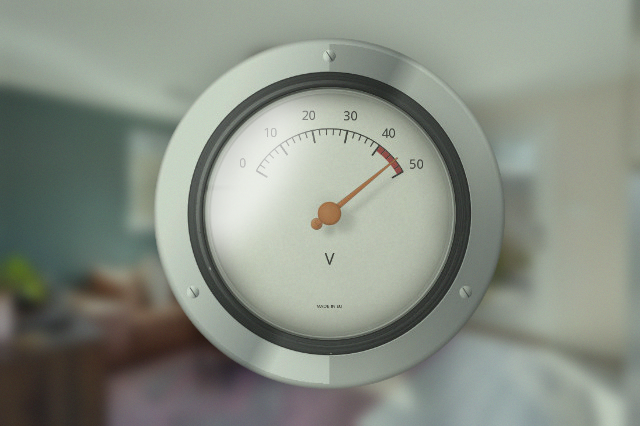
value=46 unit=V
